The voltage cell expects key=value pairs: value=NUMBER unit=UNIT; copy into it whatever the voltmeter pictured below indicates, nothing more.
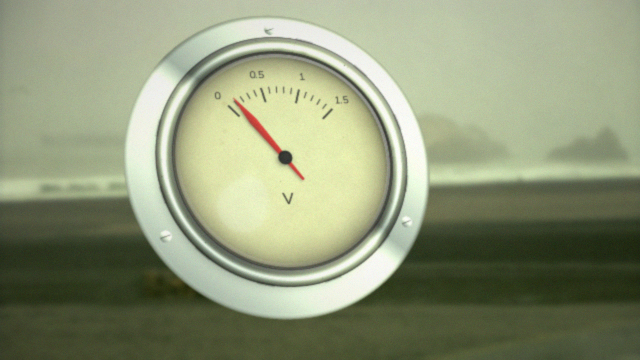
value=0.1 unit=V
